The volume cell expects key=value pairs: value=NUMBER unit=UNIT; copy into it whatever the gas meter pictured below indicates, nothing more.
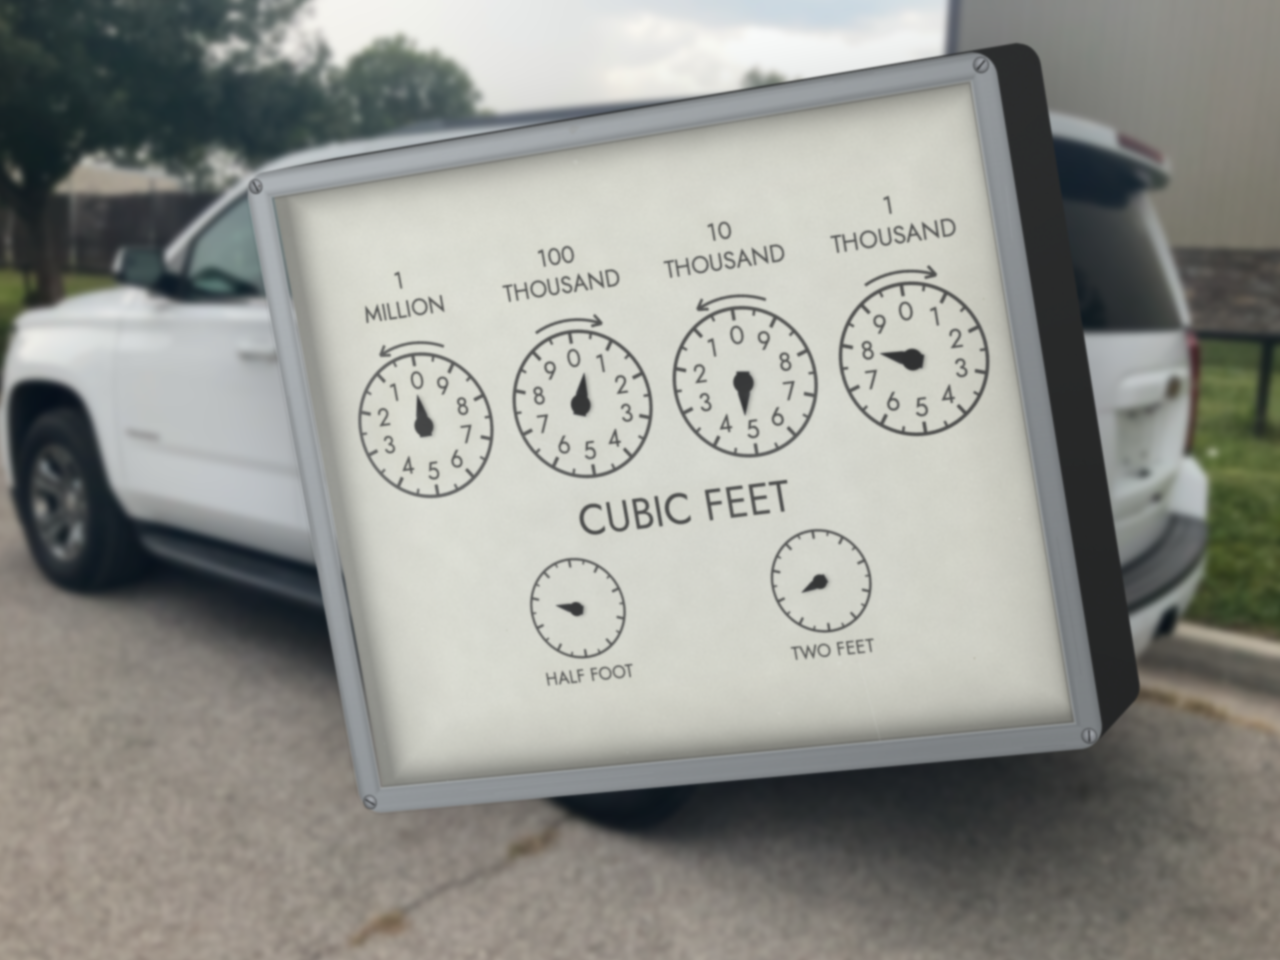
value=4800 unit=ft³
